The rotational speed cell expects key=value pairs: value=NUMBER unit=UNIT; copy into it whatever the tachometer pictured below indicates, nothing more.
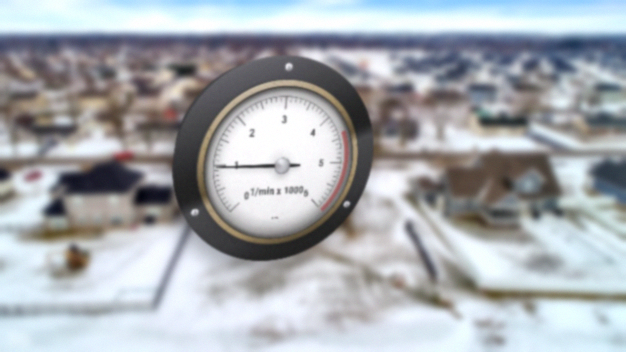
value=1000 unit=rpm
